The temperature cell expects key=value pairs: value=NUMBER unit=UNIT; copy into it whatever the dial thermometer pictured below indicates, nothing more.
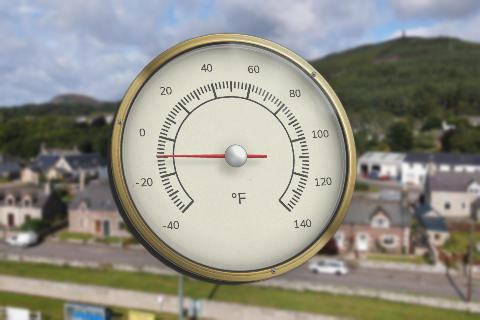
value=-10 unit=°F
